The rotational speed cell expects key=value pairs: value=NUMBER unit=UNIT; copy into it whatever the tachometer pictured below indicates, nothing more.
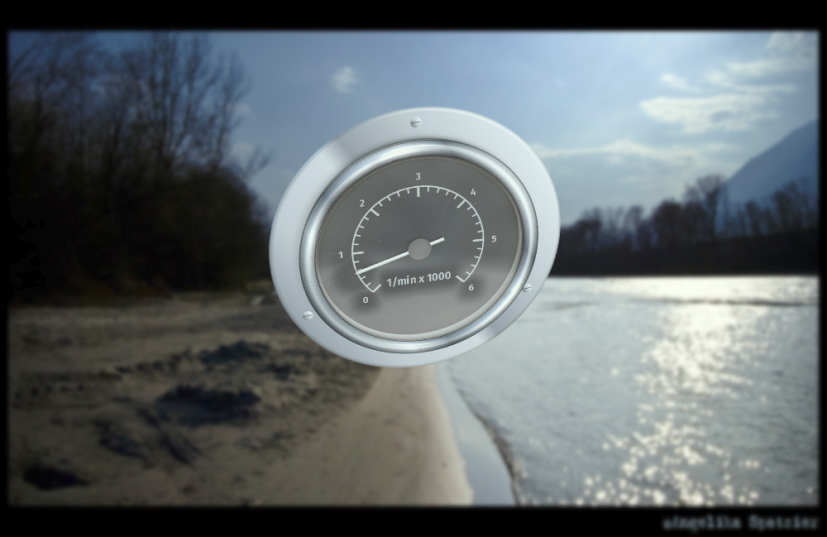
value=600 unit=rpm
